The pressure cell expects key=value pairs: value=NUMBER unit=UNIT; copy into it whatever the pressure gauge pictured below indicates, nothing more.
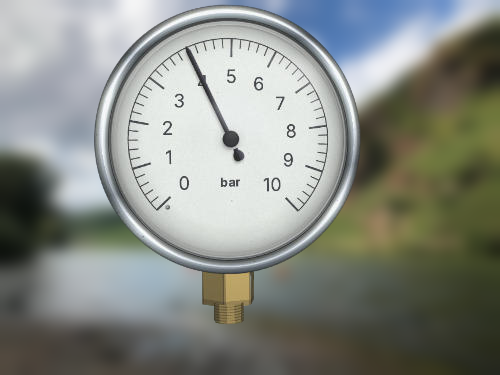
value=4 unit=bar
